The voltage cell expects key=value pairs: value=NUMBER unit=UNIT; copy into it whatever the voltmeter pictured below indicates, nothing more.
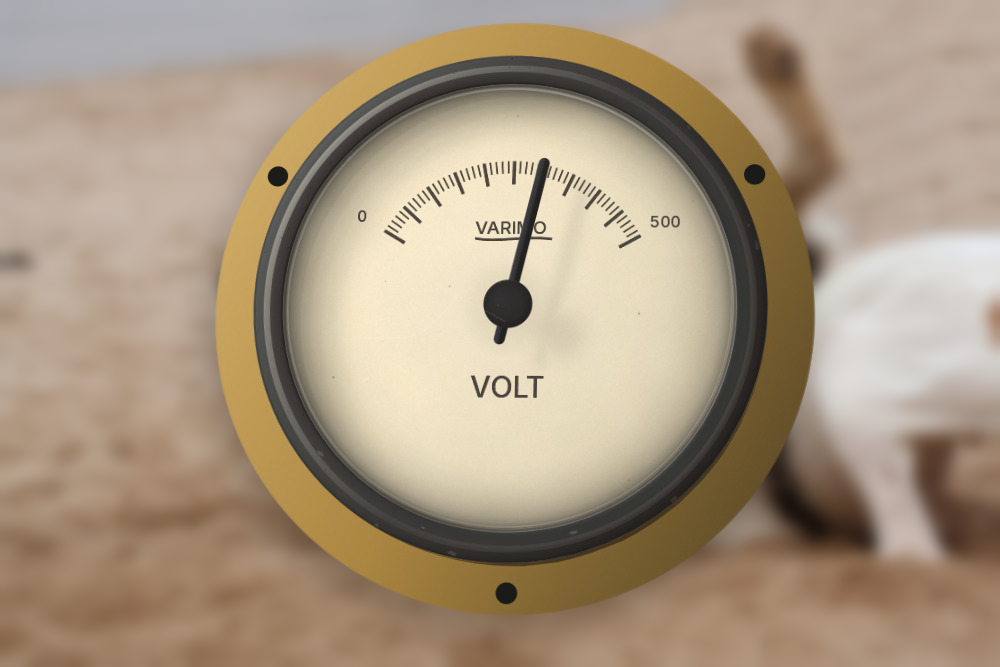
value=300 unit=V
